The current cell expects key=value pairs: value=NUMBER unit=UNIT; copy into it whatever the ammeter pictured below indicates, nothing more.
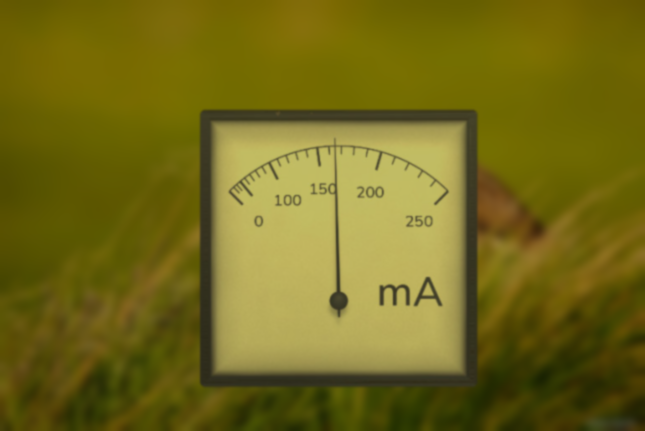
value=165 unit=mA
